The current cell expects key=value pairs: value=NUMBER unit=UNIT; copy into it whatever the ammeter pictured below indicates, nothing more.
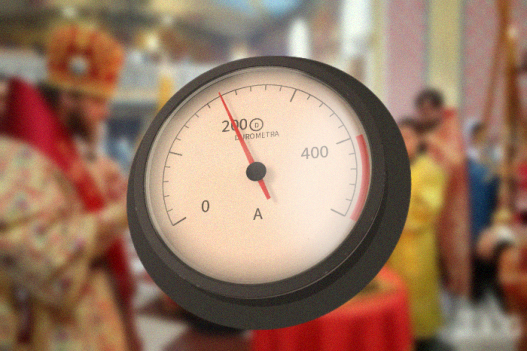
value=200 unit=A
